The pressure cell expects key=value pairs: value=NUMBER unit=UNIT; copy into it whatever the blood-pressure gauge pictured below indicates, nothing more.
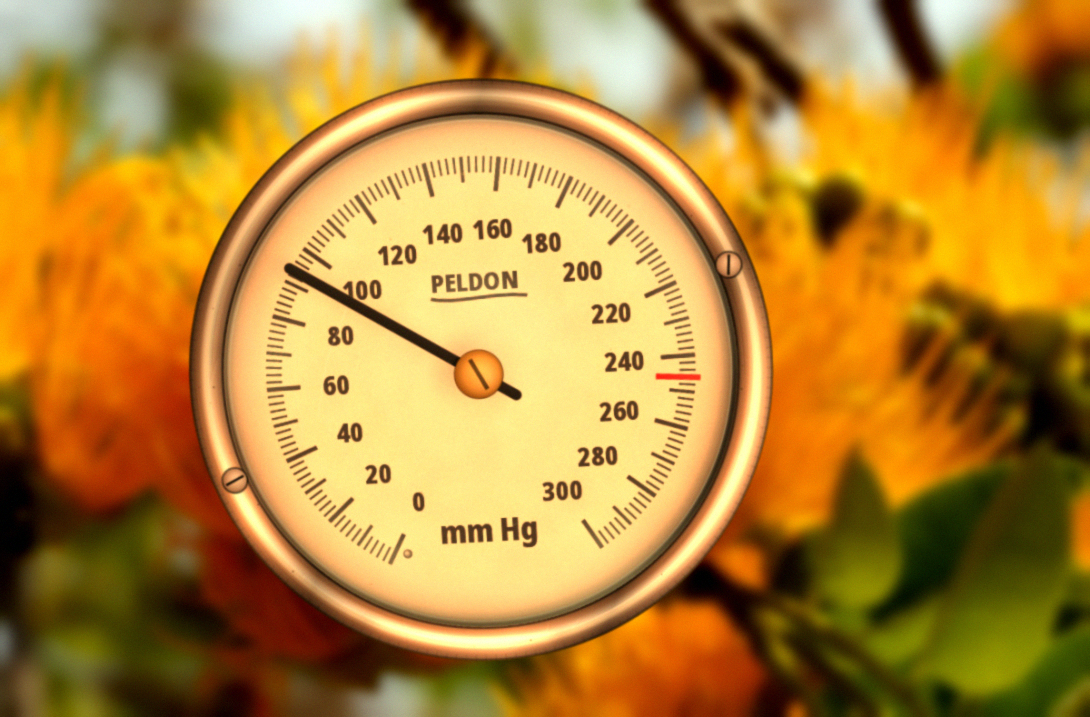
value=94 unit=mmHg
